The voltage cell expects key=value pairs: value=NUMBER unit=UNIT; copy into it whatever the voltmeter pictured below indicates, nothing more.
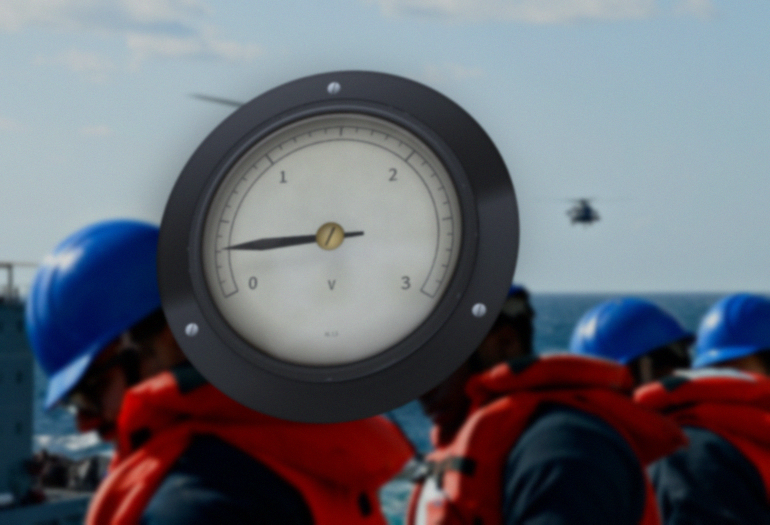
value=0.3 unit=V
